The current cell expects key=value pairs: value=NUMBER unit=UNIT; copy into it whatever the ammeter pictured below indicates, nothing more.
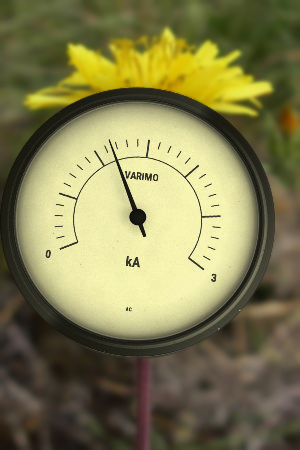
value=1.15 unit=kA
